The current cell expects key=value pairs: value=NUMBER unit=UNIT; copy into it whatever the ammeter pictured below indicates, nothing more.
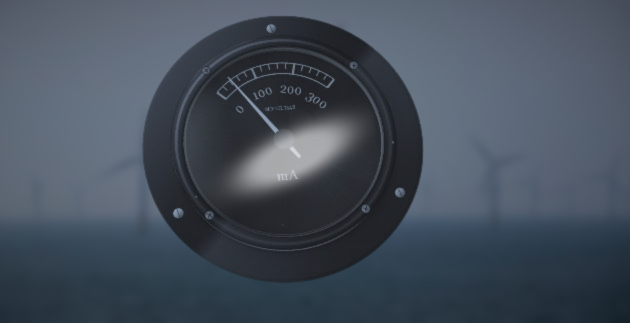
value=40 unit=mA
